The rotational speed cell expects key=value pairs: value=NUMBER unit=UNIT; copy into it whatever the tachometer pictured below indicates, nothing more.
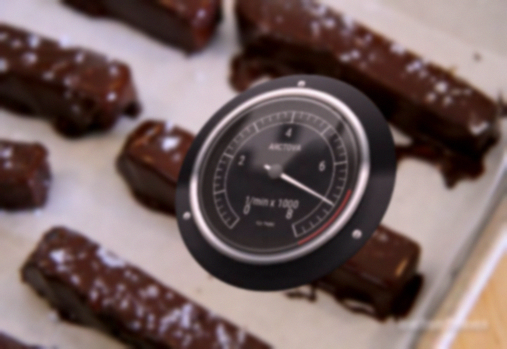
value=7000 unit=rpm
